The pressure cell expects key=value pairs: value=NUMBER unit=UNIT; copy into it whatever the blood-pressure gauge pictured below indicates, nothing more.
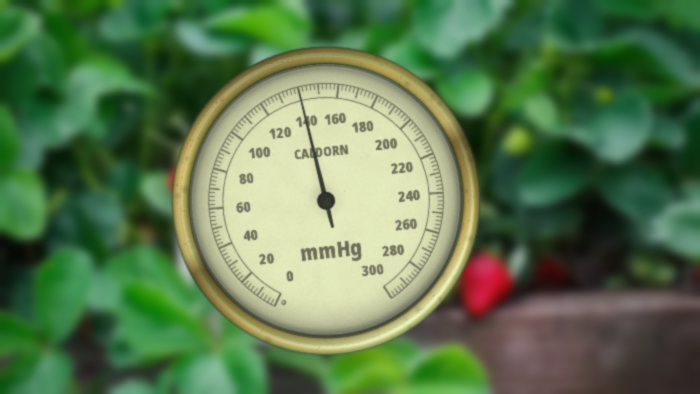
value=140 unit=mmHg
